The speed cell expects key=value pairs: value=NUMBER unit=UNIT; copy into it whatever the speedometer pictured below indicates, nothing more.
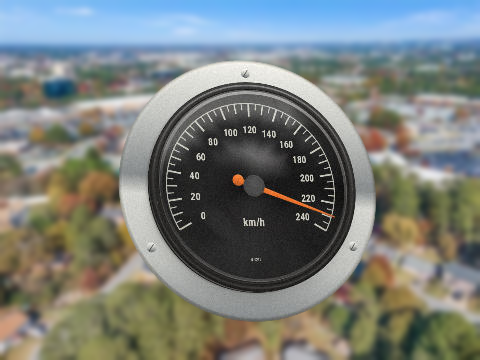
value=230 unit=km/h
